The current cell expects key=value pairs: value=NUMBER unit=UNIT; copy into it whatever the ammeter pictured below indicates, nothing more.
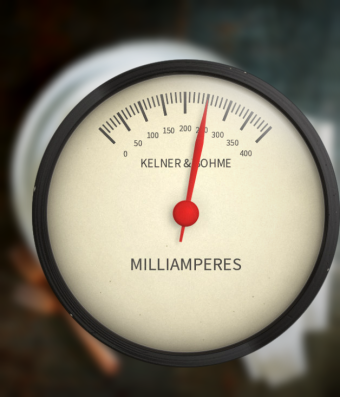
value=250 unit=mA
